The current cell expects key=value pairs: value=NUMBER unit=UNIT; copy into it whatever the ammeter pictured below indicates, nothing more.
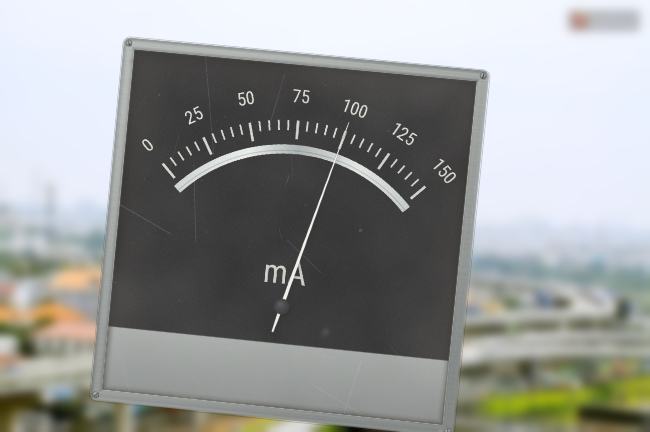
value=100 unit=mA
